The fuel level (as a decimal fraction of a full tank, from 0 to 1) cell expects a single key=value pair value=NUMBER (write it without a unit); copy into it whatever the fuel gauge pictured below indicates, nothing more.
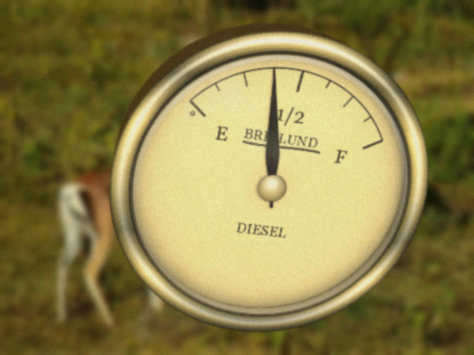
value=0.375
